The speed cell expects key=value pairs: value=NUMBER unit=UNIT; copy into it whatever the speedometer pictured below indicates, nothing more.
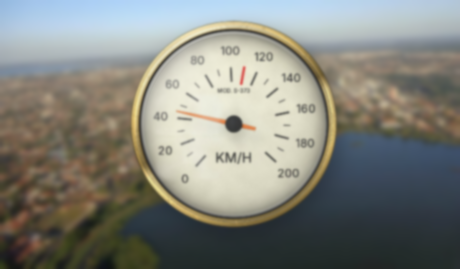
value=45 unit=km/h
